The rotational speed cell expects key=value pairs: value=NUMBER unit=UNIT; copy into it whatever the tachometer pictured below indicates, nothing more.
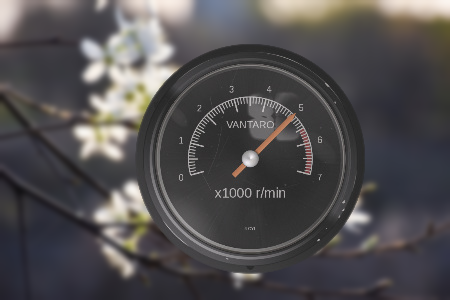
value=5000 unit=rpm
